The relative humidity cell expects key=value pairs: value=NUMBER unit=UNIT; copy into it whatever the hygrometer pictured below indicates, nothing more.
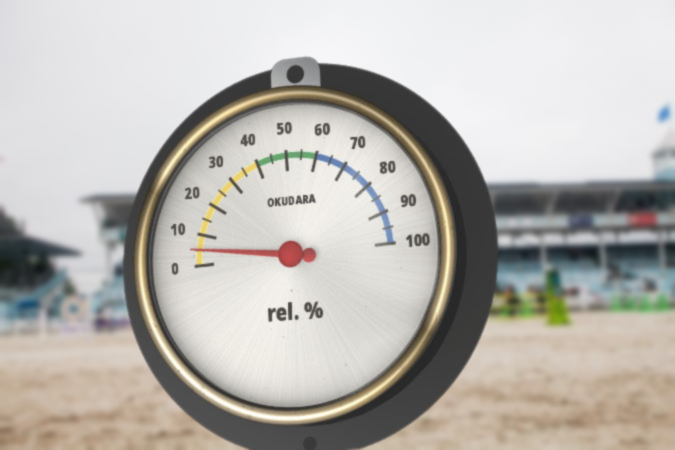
value=5 unit=%
